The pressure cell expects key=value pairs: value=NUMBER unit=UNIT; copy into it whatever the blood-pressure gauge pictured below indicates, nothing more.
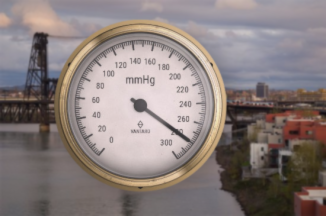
value=280 unit=mmHg
